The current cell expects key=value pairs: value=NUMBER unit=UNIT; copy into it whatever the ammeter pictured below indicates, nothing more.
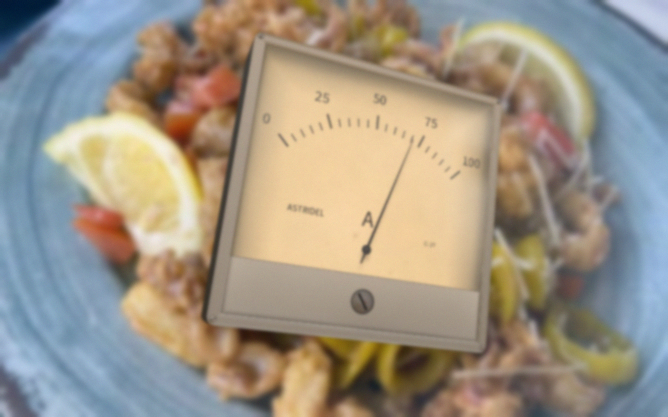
value=70 unit=A
